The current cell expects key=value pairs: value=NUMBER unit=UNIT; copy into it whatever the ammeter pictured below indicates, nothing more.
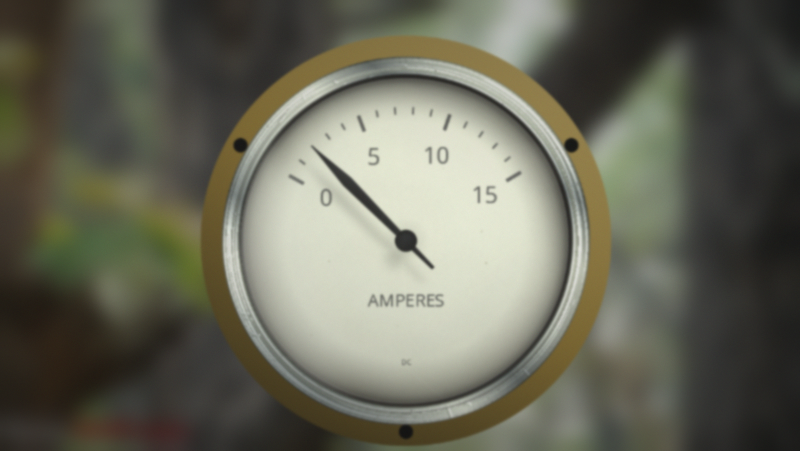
value=2 unit=A
